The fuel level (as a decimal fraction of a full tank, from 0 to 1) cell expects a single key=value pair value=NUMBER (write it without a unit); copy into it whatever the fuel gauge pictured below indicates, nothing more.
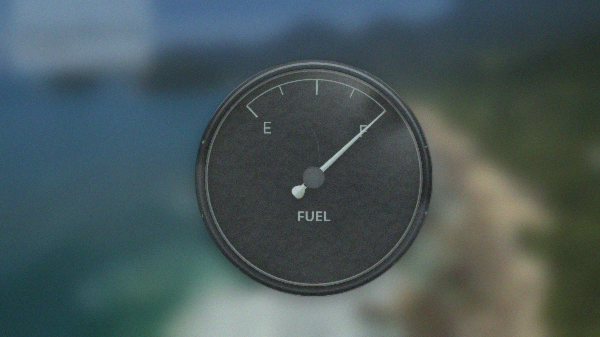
value=1
